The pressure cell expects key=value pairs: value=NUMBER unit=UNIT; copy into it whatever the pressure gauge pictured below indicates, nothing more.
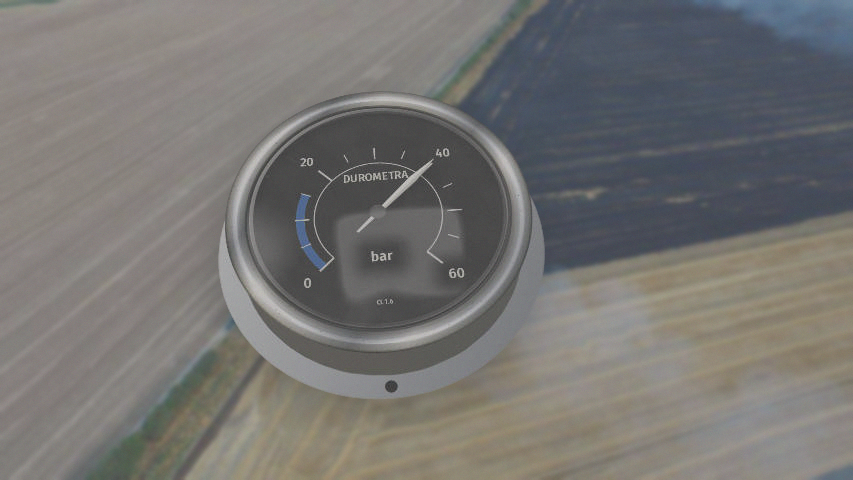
value=40 unit=bar
